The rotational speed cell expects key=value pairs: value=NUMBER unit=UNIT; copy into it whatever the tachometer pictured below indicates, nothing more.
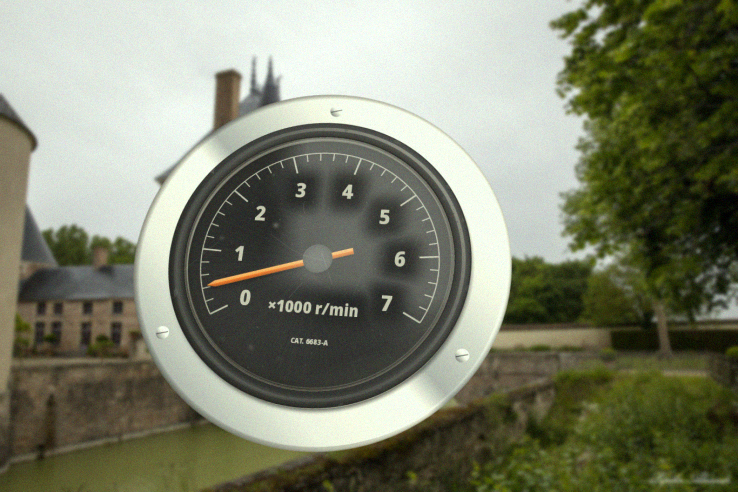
value=400 unit=rpm
